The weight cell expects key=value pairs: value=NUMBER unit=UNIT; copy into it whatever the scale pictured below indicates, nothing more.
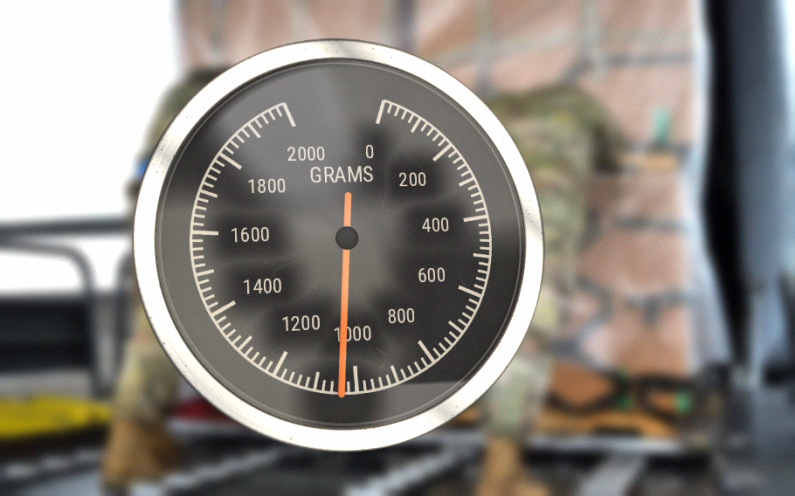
value=1040 unit=g
